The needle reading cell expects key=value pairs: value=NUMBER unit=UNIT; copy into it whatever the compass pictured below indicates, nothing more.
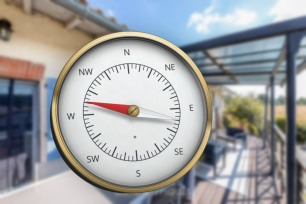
value=285 unit=°
